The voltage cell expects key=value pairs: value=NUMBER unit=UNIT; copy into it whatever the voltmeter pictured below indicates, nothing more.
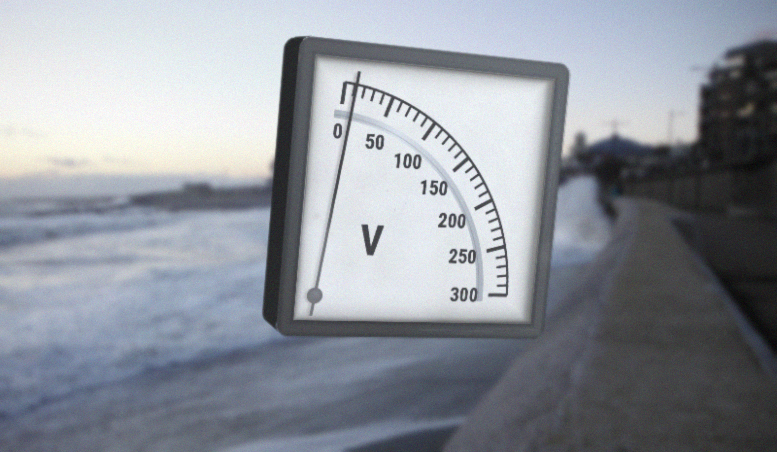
value=10 unit=V
